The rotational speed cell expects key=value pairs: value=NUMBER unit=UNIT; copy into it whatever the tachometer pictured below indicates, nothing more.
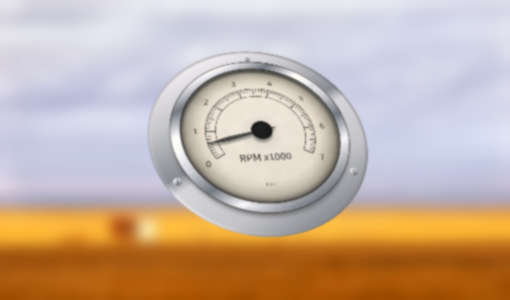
value=500 unit=rpm
